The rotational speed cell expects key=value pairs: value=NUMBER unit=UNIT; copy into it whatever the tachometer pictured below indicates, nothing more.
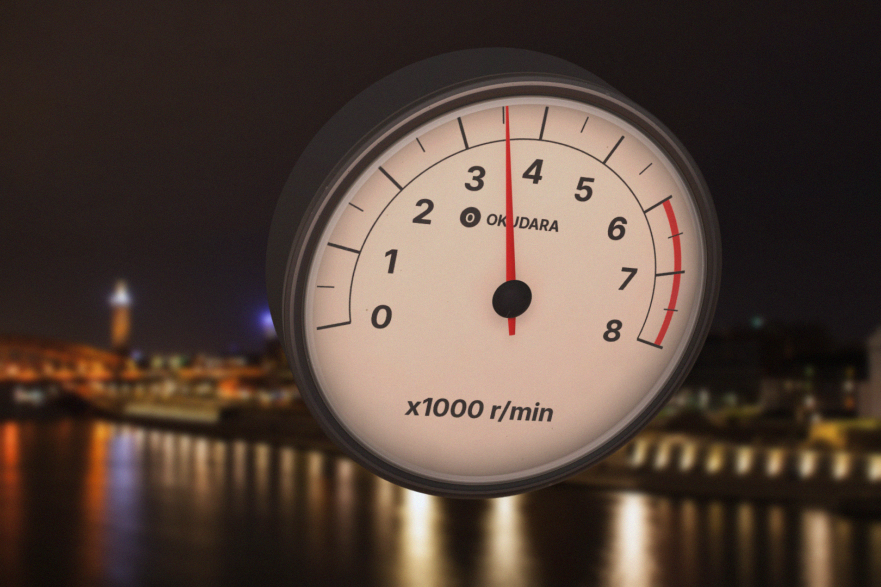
value=3500 unit=rpm
